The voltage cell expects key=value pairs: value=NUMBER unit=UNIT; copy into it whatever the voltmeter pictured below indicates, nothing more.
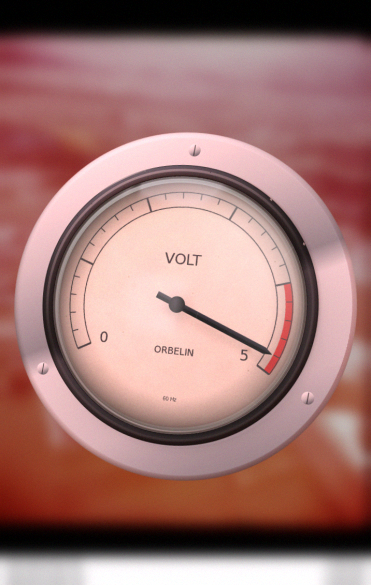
value=4.8 unit=V
